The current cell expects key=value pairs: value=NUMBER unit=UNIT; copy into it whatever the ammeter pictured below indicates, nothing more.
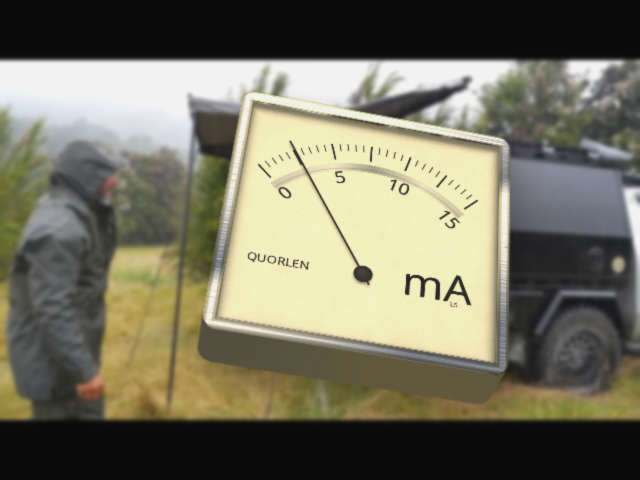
value=2.5 unit=mA
